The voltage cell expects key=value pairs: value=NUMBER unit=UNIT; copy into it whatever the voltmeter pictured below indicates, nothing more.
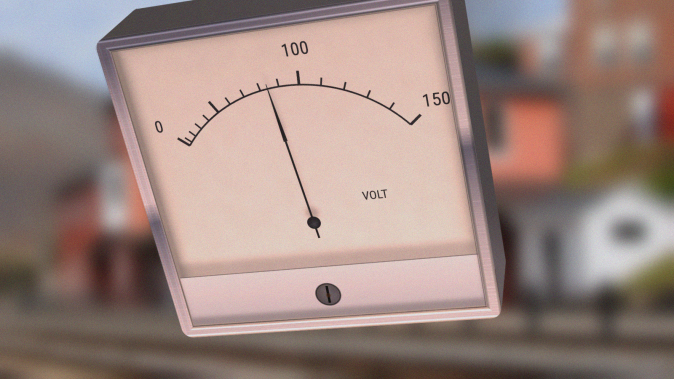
value=85 unit=V
